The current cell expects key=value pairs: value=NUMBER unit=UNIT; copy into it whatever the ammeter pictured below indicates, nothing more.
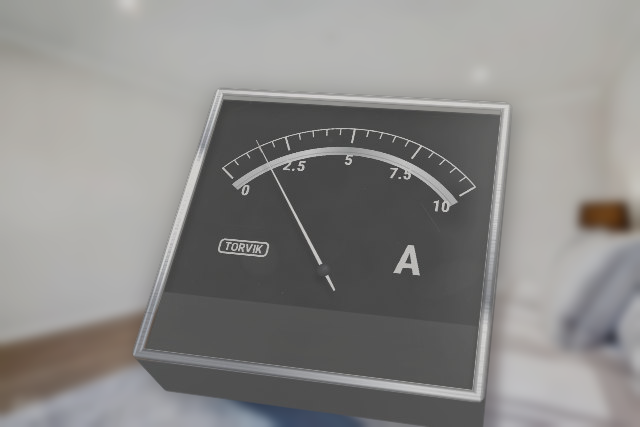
value=1.5 unit=A
